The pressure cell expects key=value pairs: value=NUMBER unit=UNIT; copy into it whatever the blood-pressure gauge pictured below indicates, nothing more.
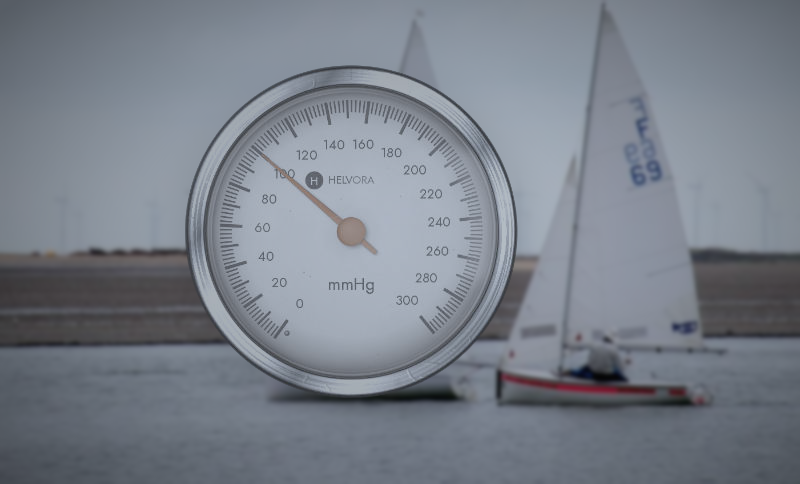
value=100 unit=mmHg
